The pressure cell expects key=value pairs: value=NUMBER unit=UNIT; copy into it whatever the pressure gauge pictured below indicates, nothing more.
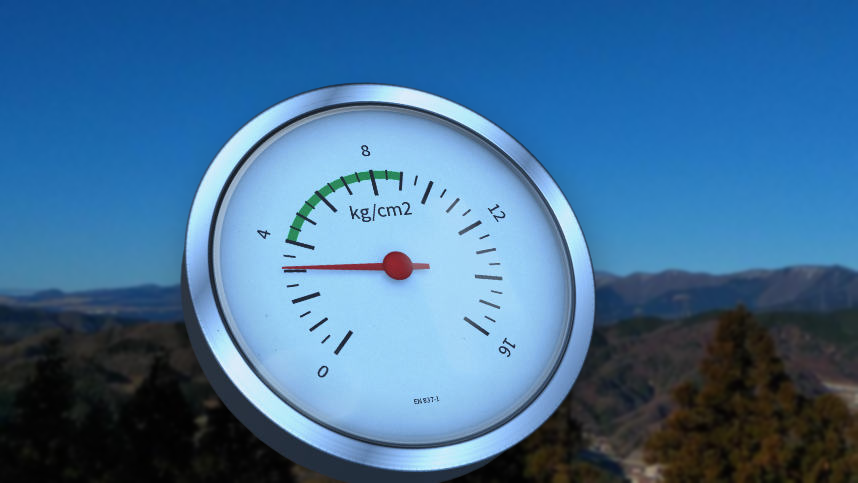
value=3 unit=kg/cm²
